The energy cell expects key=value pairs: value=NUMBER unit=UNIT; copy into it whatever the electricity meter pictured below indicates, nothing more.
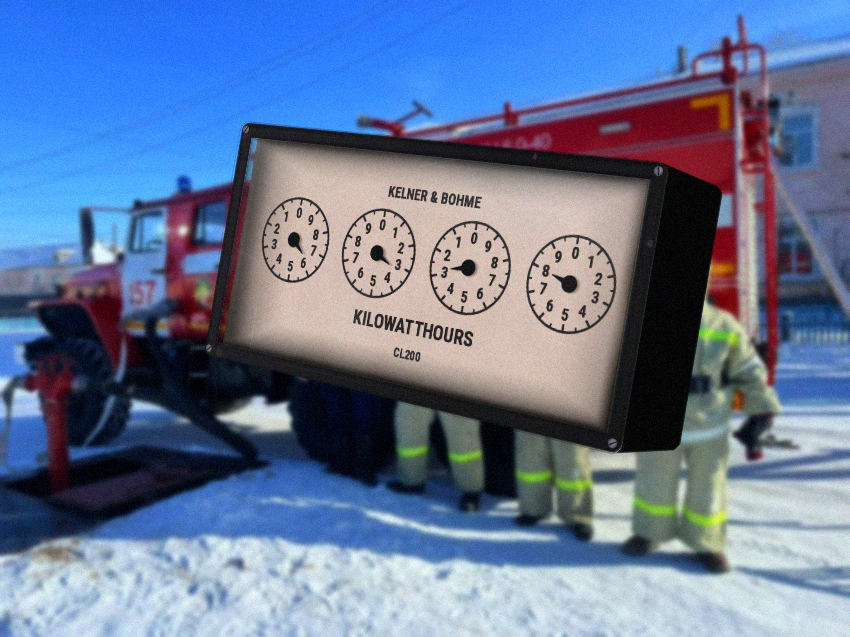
value=6328 unit=kWh
